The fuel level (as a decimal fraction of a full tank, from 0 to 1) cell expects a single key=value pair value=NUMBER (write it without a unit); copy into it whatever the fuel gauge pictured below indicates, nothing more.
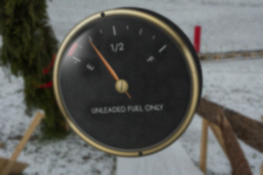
value=0.25
